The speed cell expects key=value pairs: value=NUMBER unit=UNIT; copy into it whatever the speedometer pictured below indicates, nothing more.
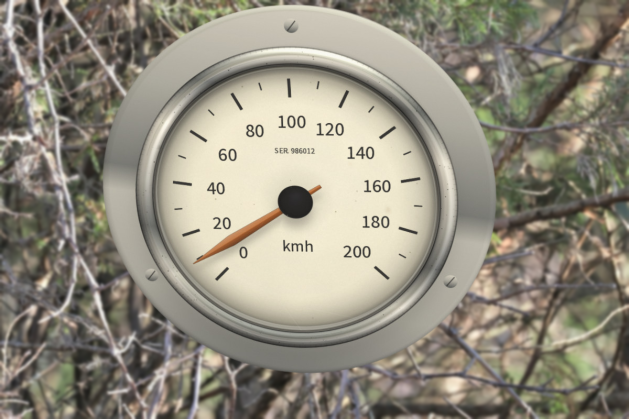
value=10 unit=km/h
